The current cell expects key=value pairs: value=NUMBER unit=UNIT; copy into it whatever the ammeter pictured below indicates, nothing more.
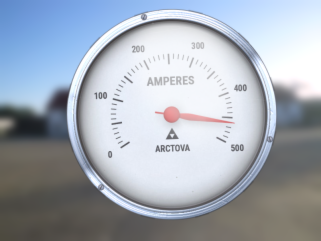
value=460 unit=A
